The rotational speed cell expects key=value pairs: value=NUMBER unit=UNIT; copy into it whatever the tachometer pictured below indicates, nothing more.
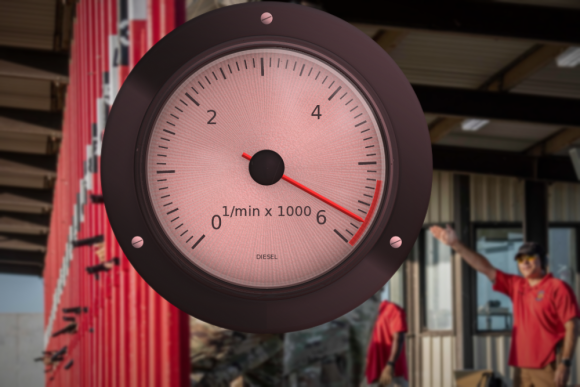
value=5700 unit=rpm
